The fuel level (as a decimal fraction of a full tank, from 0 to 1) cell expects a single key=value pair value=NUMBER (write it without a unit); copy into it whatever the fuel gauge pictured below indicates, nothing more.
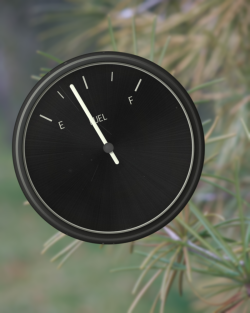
value=0.375
